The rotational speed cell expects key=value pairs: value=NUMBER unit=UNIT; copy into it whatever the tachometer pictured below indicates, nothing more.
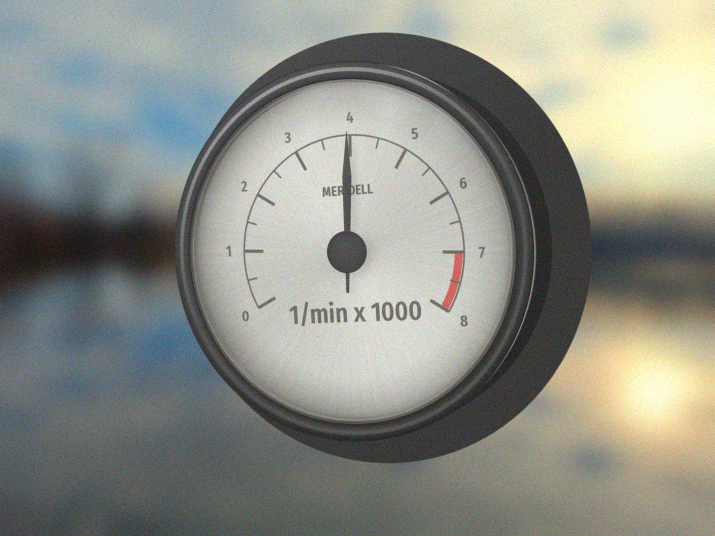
value=4000 unit=rpm
